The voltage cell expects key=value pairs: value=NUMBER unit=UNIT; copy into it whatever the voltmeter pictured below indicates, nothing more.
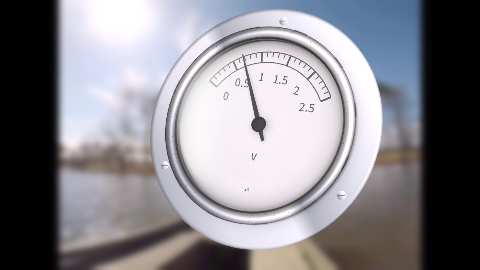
value=0.7 unit=V
